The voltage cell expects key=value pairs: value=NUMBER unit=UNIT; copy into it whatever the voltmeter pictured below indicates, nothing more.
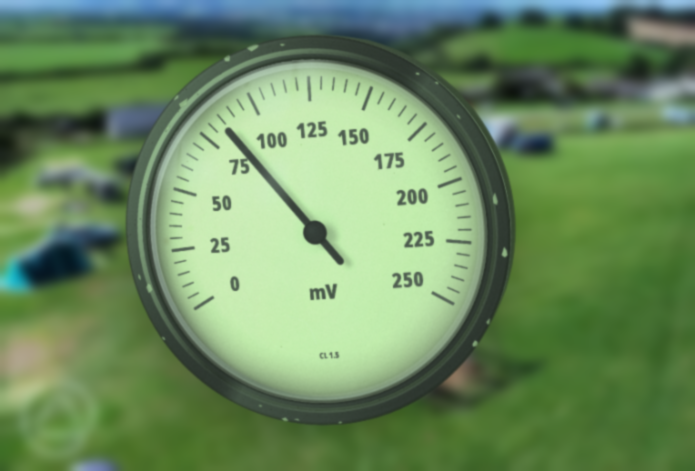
value=85 unit=mV
